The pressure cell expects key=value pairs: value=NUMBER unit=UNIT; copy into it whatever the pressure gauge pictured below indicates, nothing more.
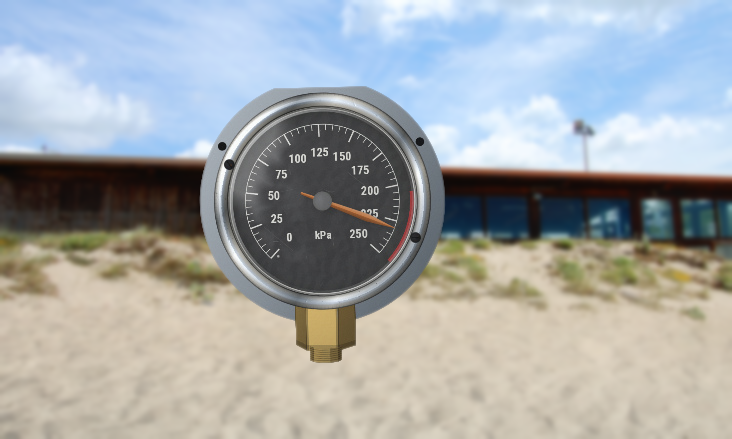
value=230 unit=kPa
